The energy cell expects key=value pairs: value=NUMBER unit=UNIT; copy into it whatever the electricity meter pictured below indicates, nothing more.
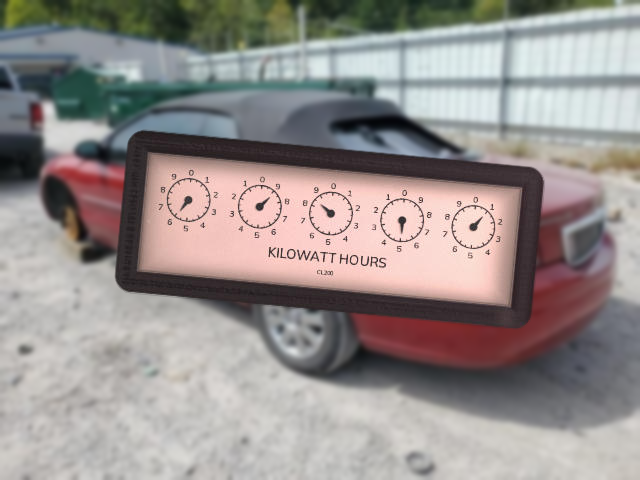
value=58851 unit=kWh
